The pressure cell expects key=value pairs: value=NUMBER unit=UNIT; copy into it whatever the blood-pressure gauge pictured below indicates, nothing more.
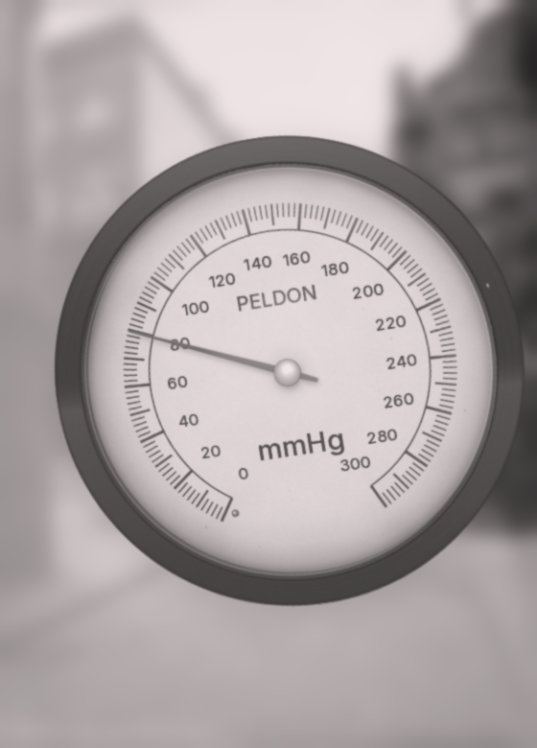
value=80 unit=mmHg
